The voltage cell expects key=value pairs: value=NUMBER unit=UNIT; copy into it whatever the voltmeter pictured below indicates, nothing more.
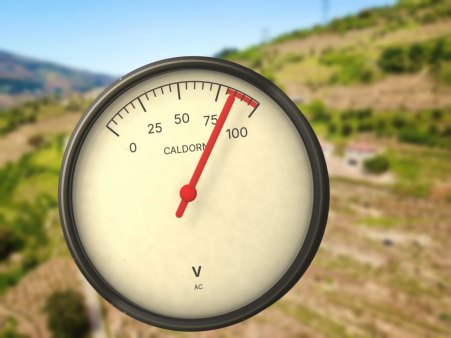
value=85 unit=V
